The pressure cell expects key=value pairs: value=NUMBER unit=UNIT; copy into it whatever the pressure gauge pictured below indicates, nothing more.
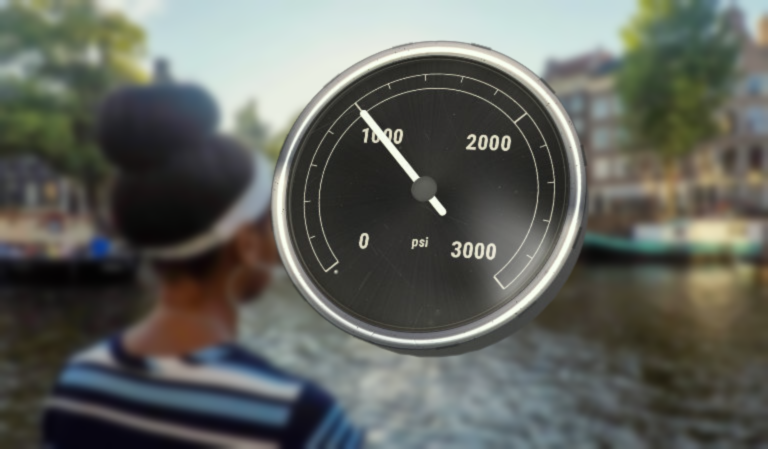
value=1000 unit=psi
